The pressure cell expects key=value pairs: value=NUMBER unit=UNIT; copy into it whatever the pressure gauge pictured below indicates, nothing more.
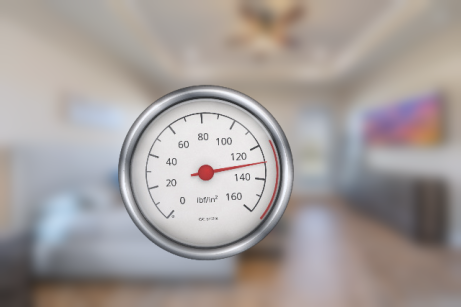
value=130 unit=psi
